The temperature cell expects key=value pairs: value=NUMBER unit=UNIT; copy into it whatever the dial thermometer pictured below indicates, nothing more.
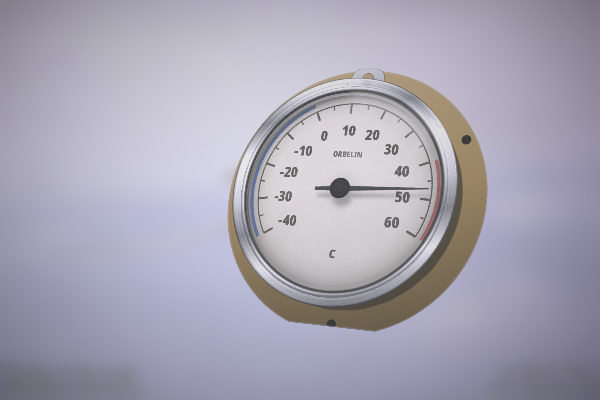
value=47.5 unit=°C
